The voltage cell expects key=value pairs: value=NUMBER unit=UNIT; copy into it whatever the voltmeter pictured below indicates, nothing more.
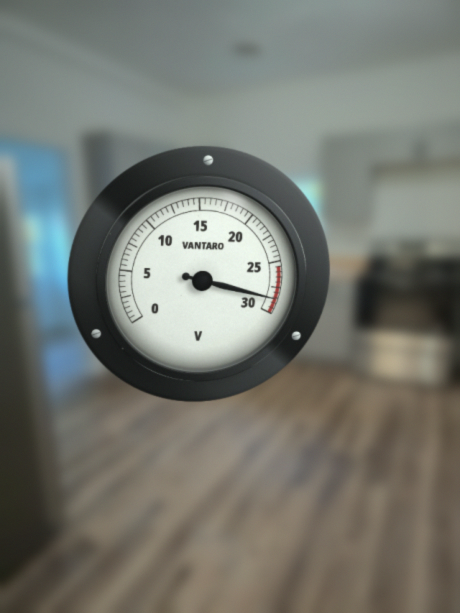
value=28.5 unit=V
